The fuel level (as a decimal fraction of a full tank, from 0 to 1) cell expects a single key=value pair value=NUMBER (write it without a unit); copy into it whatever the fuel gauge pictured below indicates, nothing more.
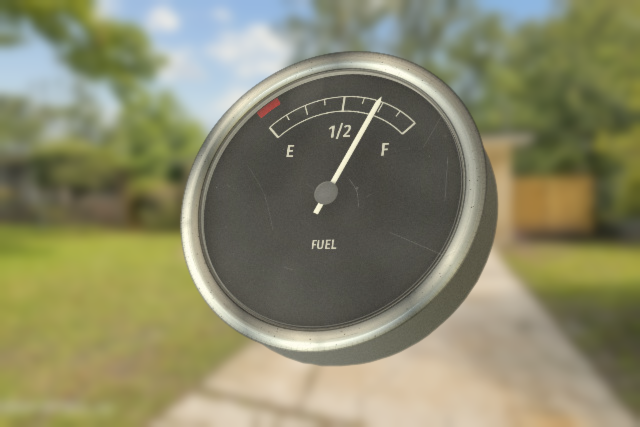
value=0.75
